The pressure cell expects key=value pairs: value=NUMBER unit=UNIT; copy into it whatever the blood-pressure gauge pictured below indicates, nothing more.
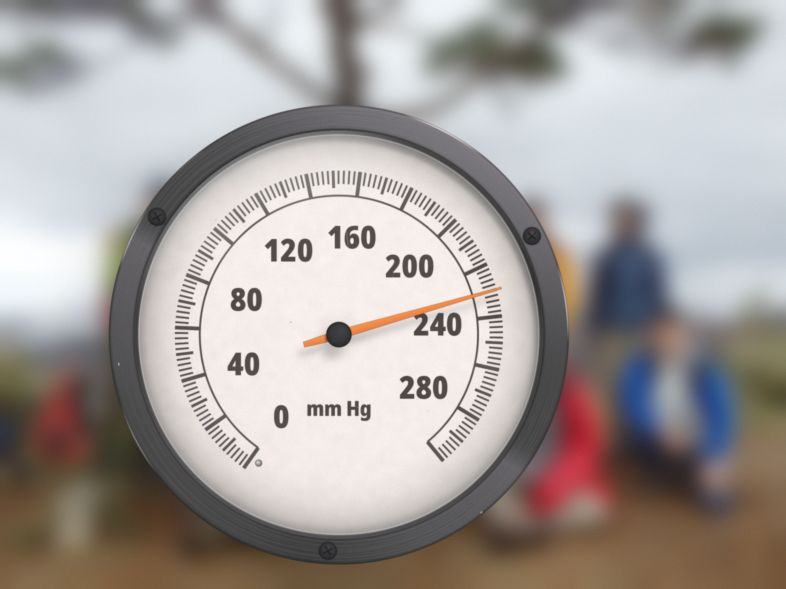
value=230 unit=mmHg
